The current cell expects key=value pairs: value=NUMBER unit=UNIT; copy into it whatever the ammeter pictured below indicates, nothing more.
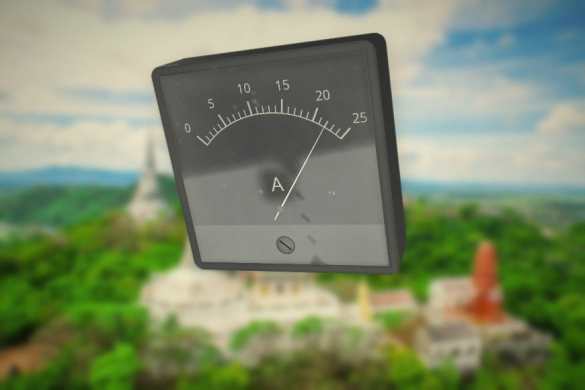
value=22 unit=A
